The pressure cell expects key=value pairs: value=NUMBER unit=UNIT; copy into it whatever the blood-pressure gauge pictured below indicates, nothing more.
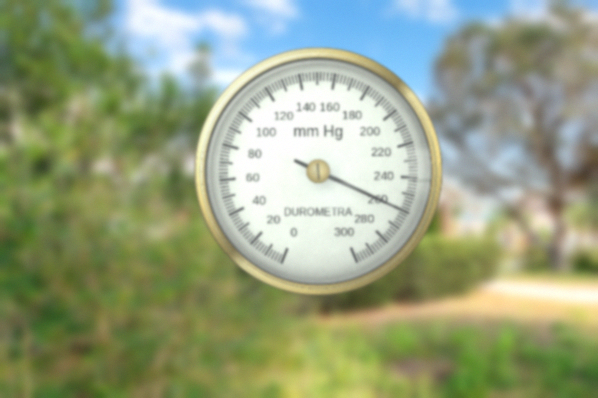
value=260 unit=mmHg
